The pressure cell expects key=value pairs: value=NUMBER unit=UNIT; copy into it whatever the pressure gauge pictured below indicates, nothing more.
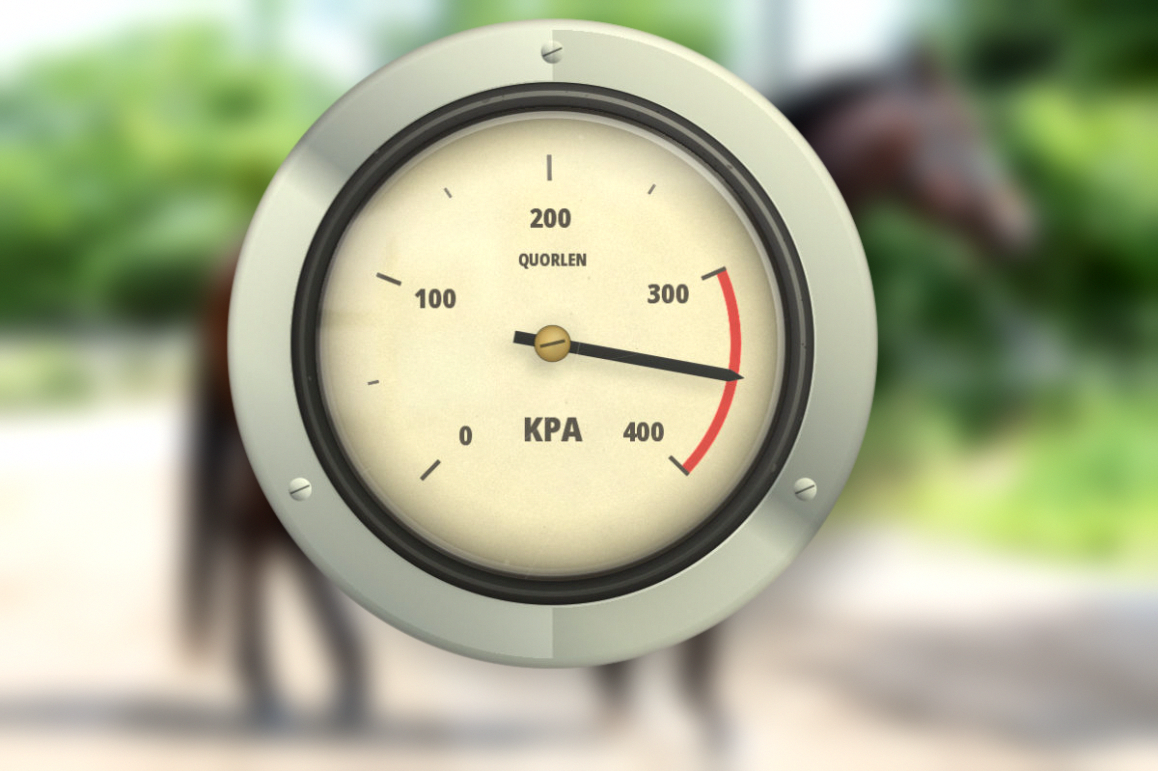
value=350 unit=kPa
